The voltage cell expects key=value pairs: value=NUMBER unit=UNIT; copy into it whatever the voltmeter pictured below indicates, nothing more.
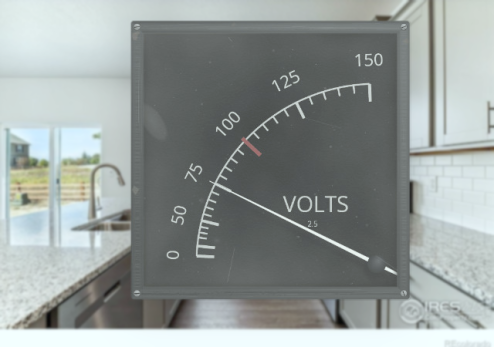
value=75 unit=V
